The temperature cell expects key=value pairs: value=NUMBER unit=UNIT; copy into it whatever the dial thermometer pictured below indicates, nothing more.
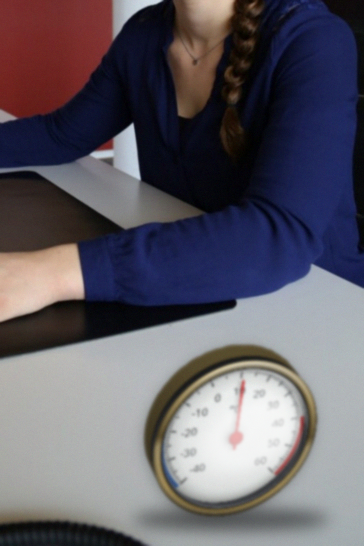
value=10 unit=°C
